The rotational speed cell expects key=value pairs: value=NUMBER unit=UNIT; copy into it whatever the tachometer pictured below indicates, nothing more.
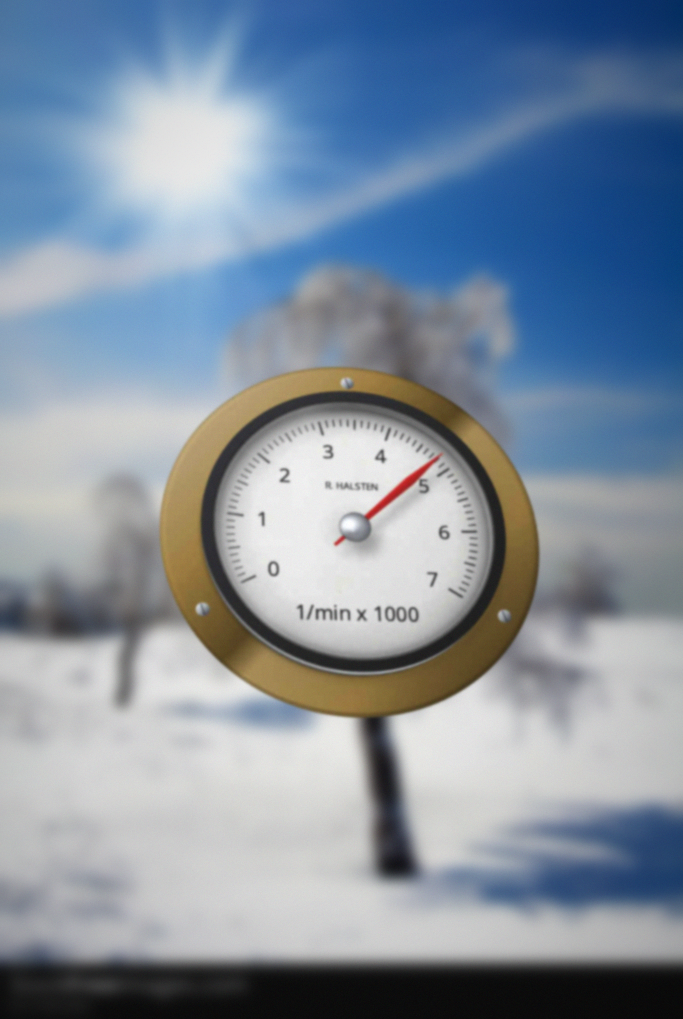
value=4800 unit=rpm
